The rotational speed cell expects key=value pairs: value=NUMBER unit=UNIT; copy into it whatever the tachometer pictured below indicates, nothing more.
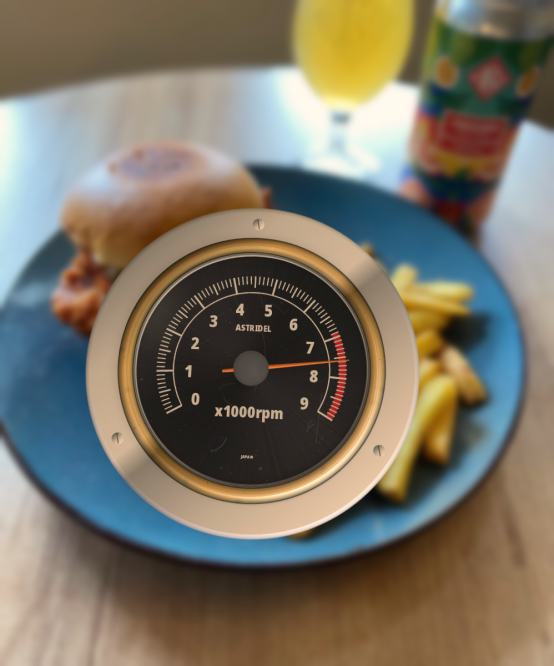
value=7600 unit=rpm
